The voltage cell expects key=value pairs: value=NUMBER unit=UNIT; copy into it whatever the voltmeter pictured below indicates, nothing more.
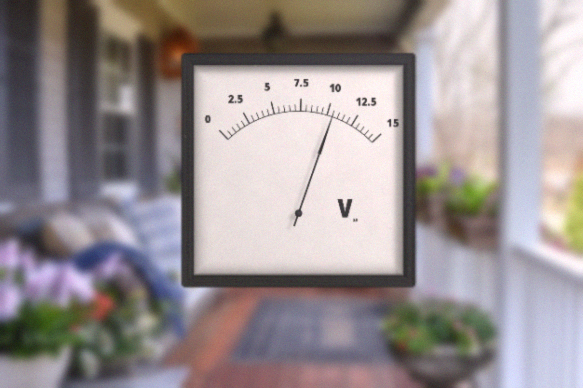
value=10.5 unit=V
